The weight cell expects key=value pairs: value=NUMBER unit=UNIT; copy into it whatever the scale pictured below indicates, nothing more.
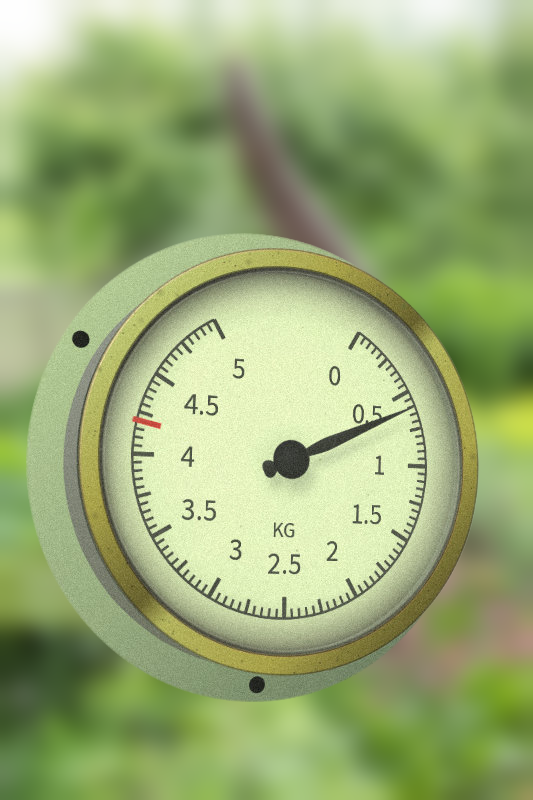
value=0.6 unit=kg
